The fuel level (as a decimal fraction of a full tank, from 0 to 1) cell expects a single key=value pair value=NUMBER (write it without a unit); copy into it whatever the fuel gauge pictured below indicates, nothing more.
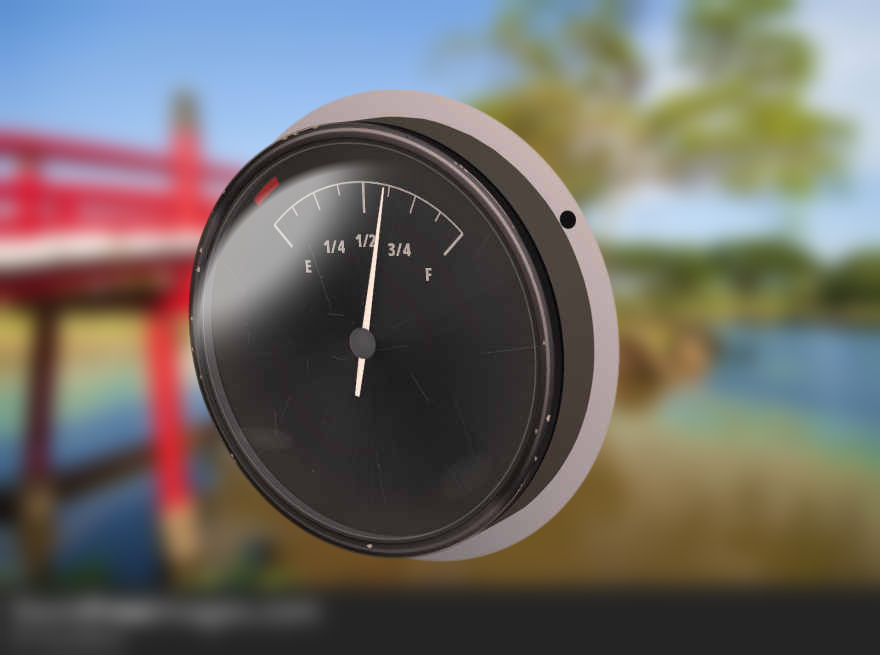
value=0.625
